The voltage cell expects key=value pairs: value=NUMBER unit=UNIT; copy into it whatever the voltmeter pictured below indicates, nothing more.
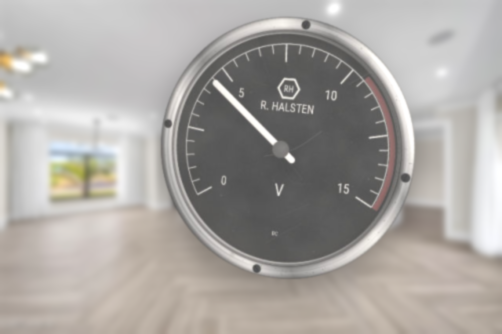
value=4.5 unit=V
